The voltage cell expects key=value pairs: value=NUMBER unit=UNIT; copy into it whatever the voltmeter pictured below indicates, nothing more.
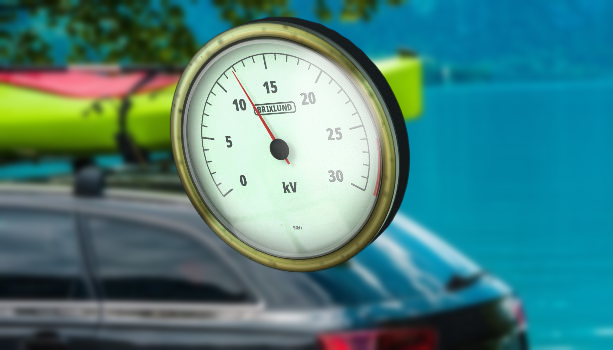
value=12 unit=kV
